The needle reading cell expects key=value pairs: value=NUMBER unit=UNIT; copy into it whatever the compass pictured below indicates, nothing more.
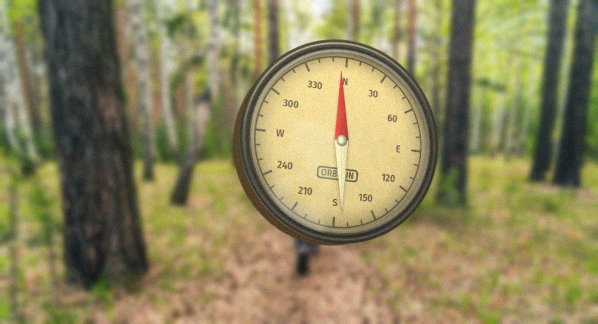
value=355 unit=°
